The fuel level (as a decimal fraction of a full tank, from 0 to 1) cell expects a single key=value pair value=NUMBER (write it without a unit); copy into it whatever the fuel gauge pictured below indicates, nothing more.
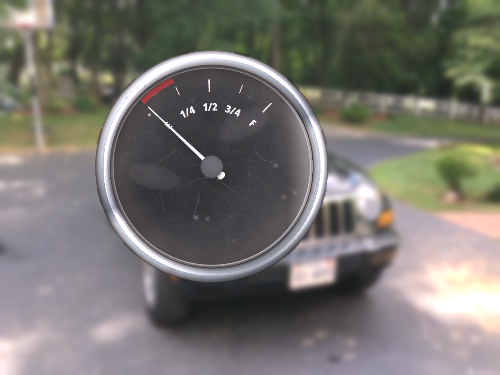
value=0
